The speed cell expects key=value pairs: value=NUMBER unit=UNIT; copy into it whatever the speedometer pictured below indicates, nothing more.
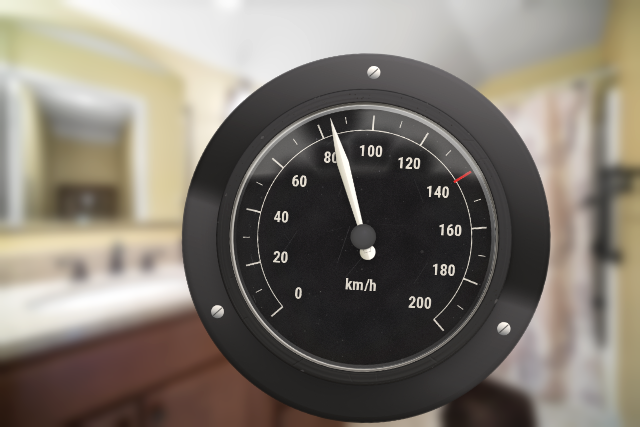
value=85 unit=km/h
